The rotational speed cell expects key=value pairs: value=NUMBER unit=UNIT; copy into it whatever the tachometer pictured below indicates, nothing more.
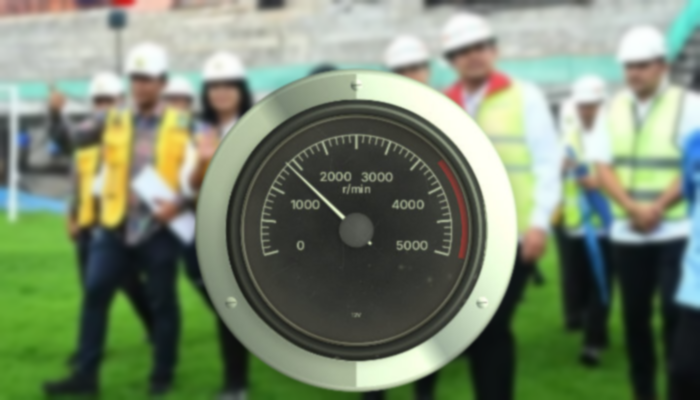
value=1400 unit=rpm
